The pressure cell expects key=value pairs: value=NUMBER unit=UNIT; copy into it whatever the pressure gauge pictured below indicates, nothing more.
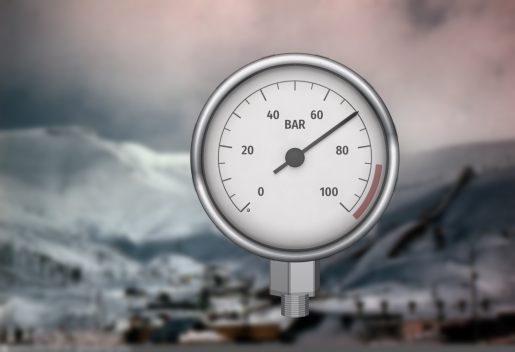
value=70 unit=bar
